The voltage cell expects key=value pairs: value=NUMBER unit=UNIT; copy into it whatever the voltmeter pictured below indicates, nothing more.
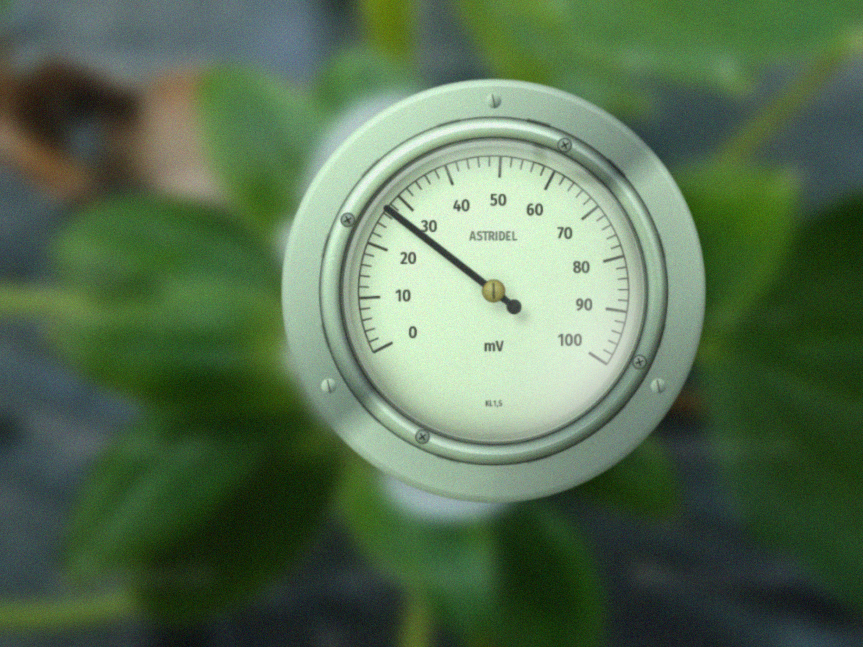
value=27 unit=mV
